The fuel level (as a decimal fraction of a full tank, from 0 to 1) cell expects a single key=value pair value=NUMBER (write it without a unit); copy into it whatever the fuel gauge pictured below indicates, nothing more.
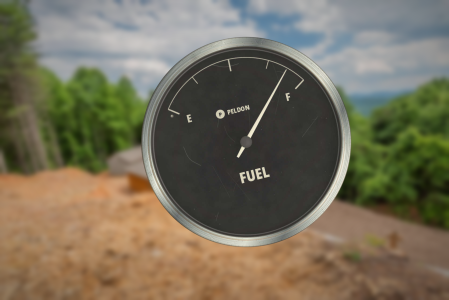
value=0.875
